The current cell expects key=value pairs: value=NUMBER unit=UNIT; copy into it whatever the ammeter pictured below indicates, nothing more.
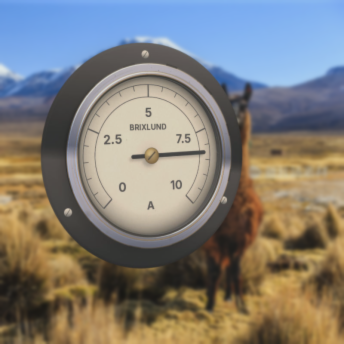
value=8.25 unit=A
